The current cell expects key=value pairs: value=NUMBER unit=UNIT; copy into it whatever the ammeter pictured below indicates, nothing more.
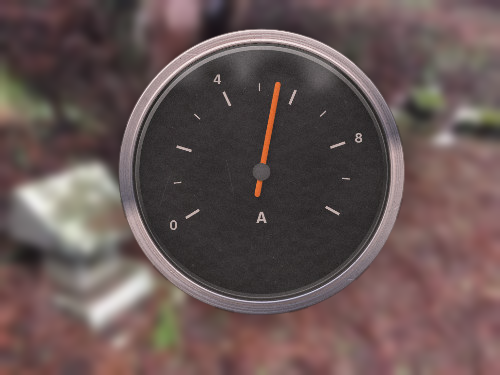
value=5.5 unit=A
